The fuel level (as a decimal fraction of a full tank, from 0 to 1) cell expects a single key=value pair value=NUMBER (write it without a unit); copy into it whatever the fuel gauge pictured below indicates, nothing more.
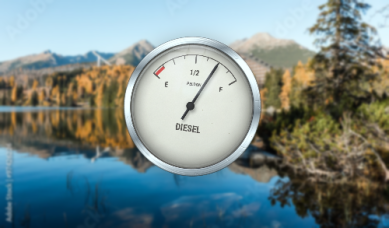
value=0.75
